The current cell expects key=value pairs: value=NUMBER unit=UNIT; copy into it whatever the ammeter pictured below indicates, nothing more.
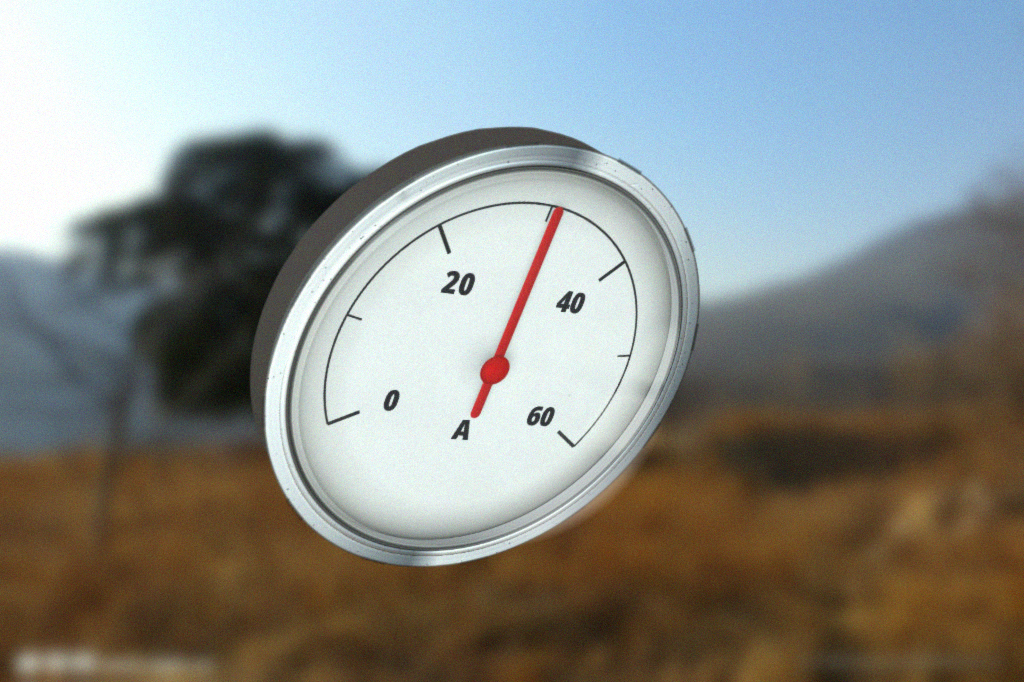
value=30 unit=A
